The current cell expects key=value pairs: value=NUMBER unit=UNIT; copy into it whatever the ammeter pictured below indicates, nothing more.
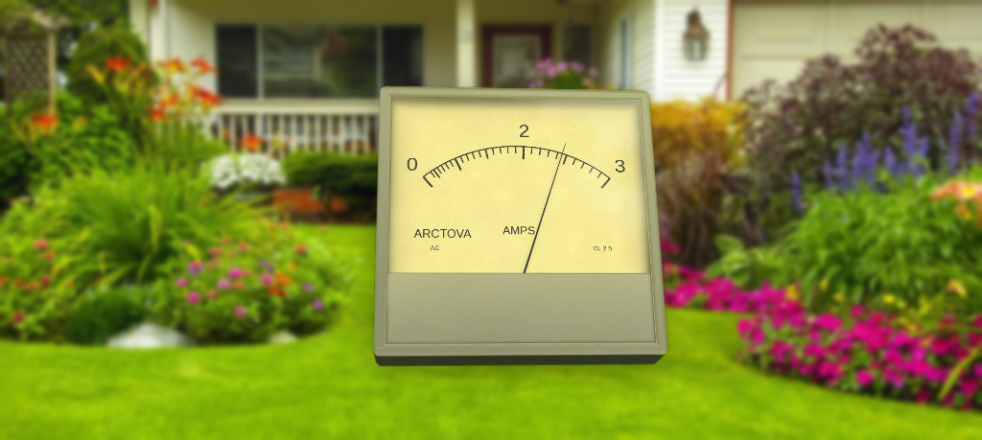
value=2.45 unit=A
